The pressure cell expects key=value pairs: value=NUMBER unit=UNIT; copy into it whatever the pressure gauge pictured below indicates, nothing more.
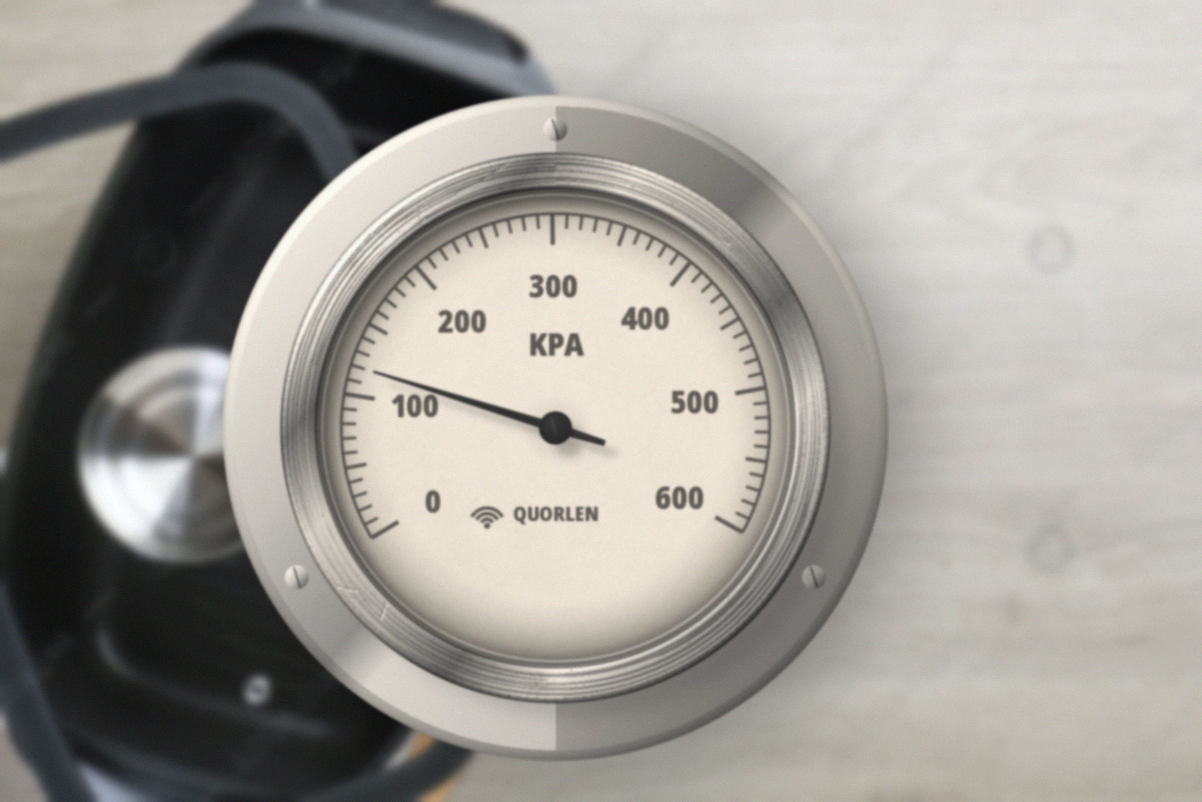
value=120 unit=kPa
